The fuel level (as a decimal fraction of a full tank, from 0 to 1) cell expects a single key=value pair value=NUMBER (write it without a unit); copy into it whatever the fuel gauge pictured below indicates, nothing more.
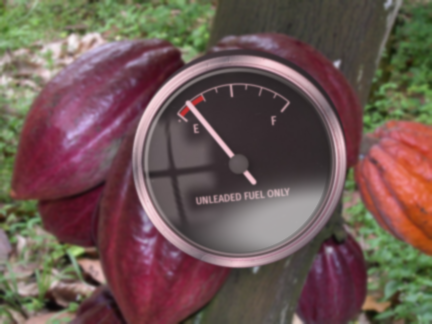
value=0.125
